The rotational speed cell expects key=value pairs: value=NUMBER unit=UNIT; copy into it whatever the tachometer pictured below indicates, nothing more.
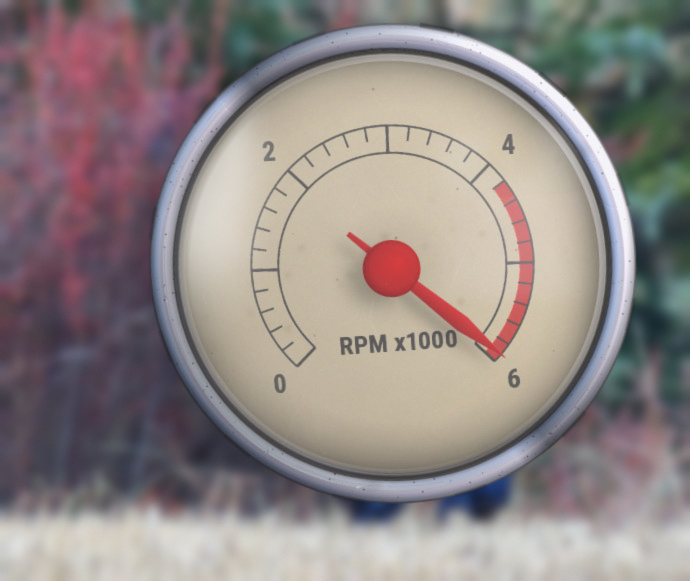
value=5900 unit=rpm
